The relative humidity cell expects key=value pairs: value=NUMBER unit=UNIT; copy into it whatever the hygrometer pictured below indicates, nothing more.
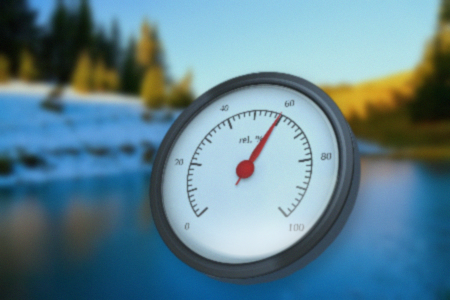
value=60 unit=%
